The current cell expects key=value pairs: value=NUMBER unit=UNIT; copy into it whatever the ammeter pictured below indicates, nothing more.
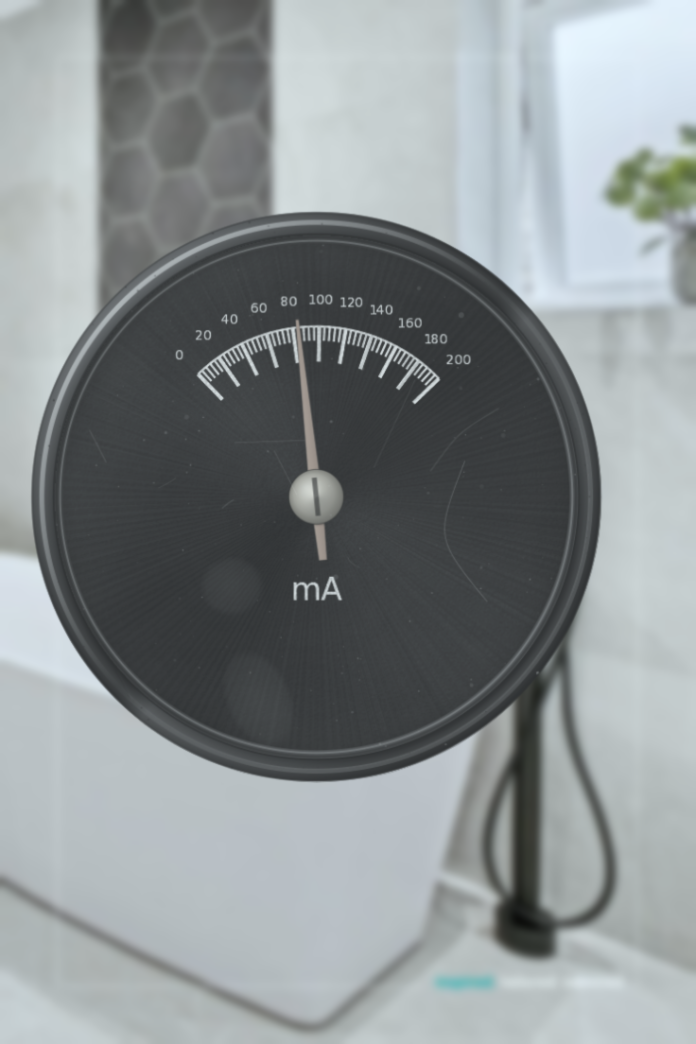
value=84 unit=mA
